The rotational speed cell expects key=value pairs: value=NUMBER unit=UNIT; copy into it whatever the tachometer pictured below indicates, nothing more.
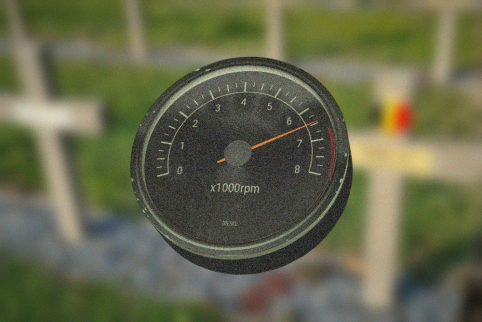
value=6500 unit=rpm
